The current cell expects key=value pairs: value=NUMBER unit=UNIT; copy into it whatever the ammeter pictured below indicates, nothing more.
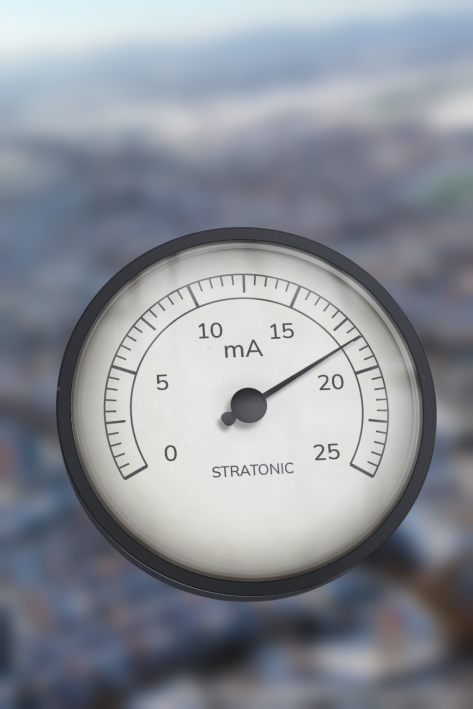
value=18.5 unit=mA
